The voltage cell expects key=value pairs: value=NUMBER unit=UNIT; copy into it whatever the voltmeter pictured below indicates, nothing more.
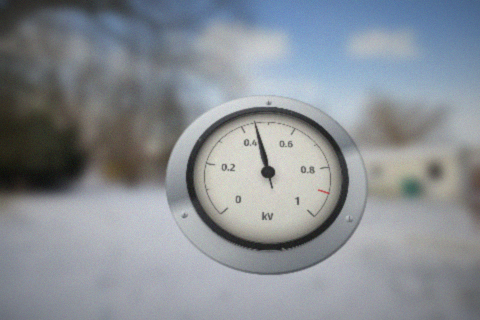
value=0.45 unit=kV
